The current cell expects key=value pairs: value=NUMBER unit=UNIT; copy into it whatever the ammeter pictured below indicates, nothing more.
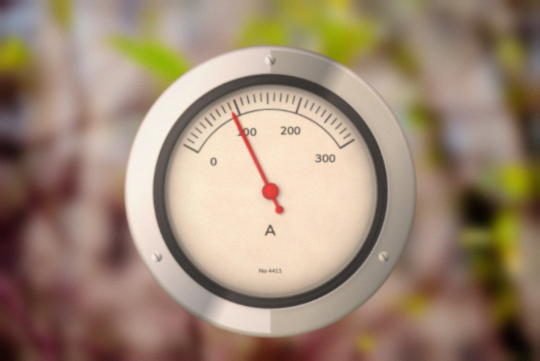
value=90 unit=A
